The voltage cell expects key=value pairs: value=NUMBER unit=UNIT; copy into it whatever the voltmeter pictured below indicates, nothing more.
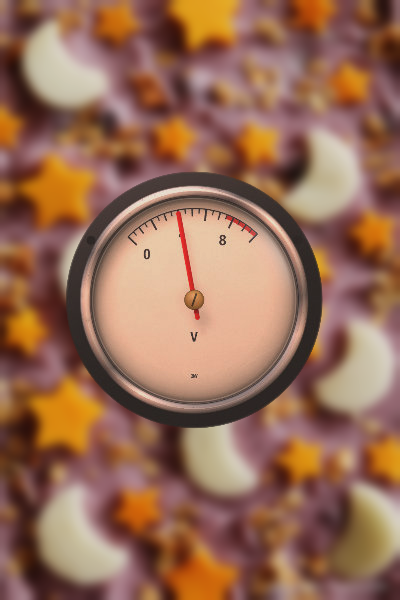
value=4 unit=V
